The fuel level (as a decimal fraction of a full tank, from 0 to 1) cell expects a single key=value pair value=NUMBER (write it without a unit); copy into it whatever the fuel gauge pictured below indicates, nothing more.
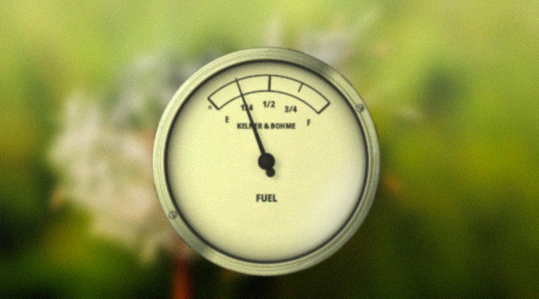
value=0.25
